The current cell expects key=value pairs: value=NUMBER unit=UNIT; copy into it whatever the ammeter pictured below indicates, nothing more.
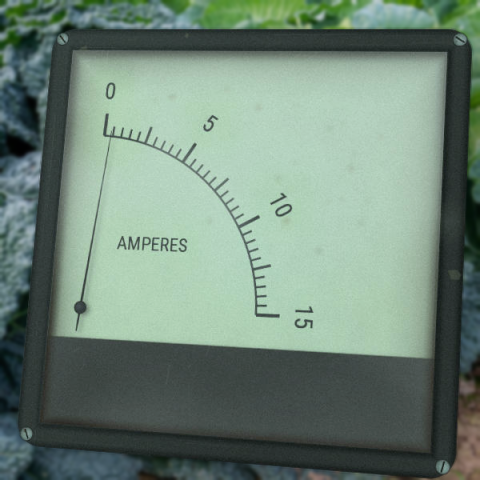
value=0.5 unit=A
